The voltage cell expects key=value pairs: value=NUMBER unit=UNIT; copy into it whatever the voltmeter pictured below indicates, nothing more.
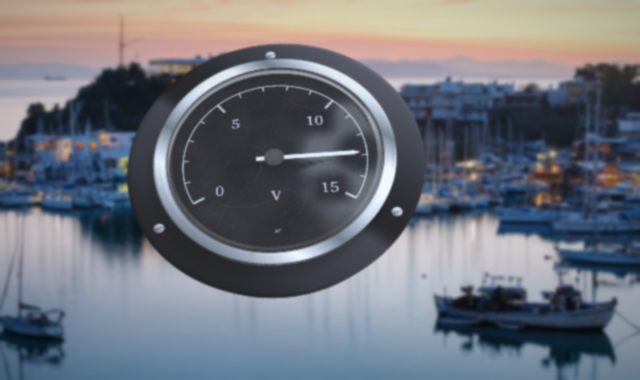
value=13 unit=V
